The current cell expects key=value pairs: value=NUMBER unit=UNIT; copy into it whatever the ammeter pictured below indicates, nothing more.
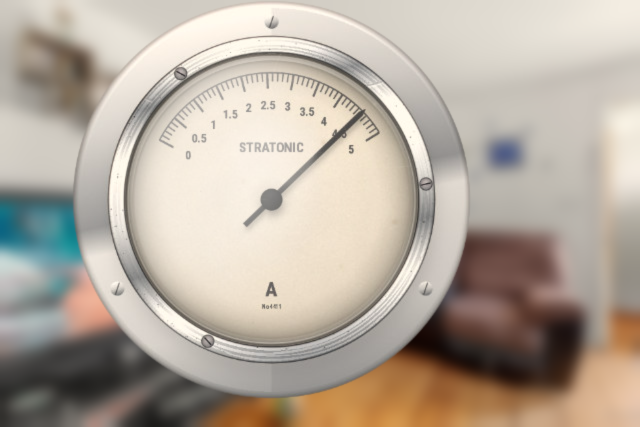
value=4.5 unit=A
